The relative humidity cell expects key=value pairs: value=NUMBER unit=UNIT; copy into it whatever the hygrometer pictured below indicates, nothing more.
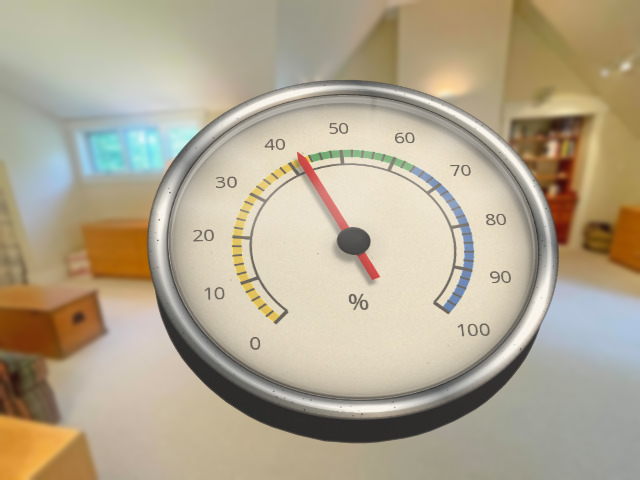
value=42 unit=%
